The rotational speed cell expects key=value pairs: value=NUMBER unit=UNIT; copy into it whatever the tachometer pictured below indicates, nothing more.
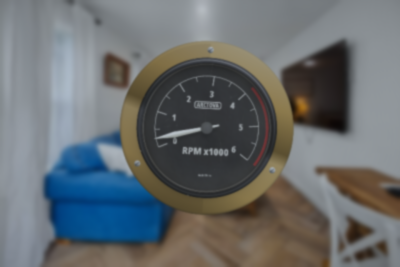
value=250 unit=rpm
